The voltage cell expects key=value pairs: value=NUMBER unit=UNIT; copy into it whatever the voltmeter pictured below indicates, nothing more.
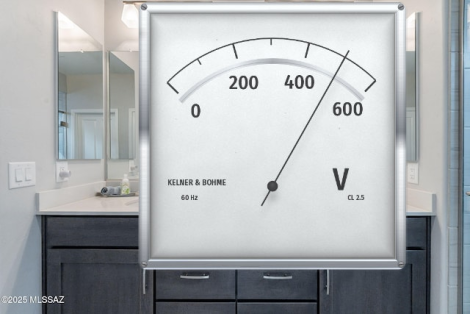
value=500 unit=V
